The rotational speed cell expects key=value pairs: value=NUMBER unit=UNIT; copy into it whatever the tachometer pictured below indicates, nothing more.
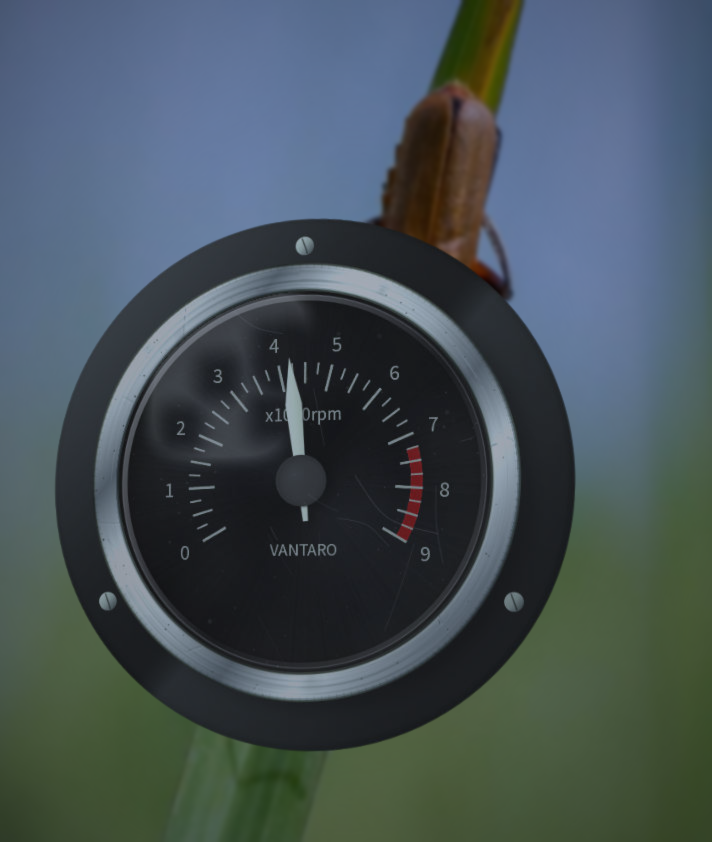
value=4250 unit=rpm
